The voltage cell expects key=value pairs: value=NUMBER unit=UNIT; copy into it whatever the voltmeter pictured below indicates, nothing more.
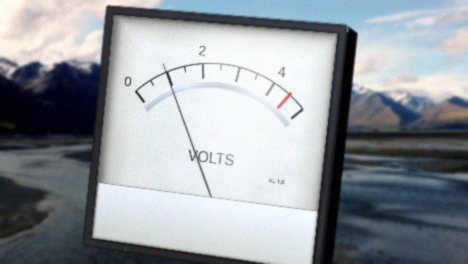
value=1 unit=V
